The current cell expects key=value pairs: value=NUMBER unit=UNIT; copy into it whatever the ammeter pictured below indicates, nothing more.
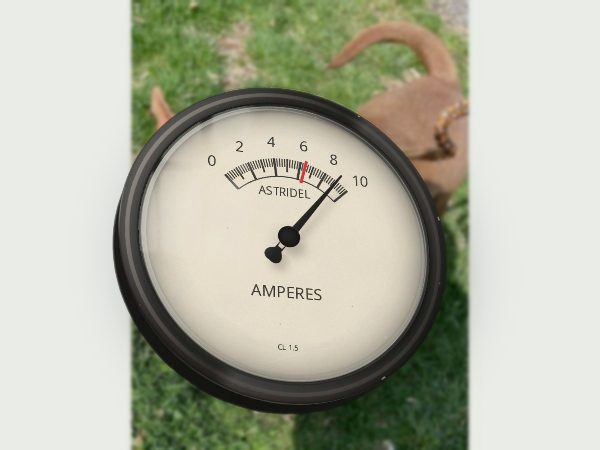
value=9 unit=A
